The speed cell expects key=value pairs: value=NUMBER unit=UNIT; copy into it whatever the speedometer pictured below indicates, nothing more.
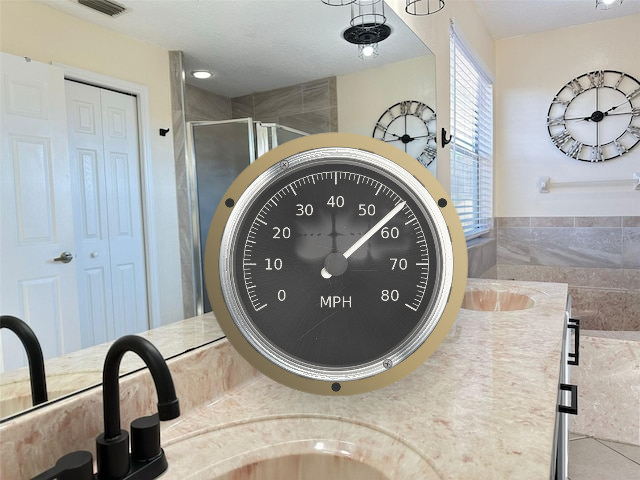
value=56 unit=mph
